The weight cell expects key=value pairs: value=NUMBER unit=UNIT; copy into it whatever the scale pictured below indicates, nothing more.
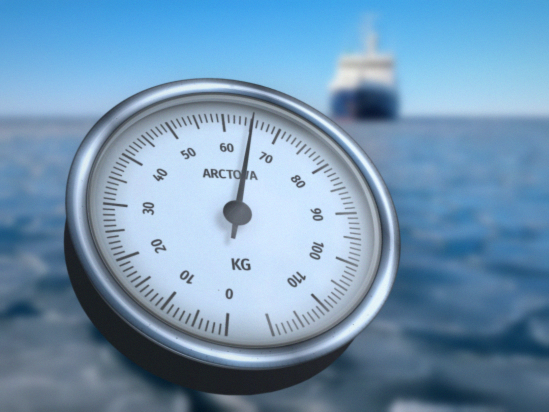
value=65 unit=kg
